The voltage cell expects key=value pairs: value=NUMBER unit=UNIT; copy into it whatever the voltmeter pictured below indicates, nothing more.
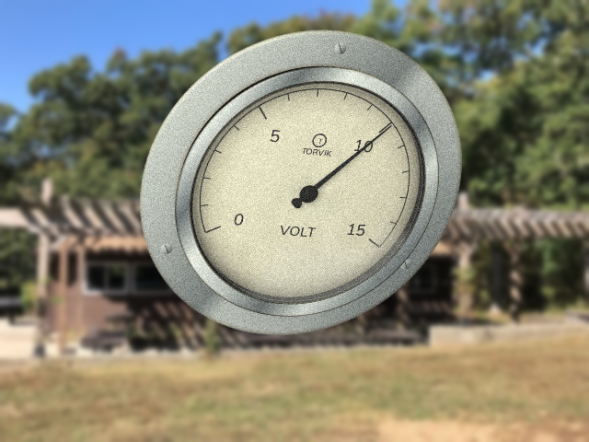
value=10 unit=V
